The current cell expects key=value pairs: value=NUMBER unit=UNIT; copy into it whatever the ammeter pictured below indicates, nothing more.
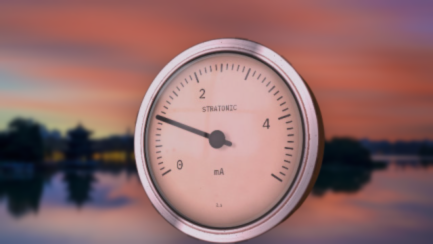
value=1 unit=mA
